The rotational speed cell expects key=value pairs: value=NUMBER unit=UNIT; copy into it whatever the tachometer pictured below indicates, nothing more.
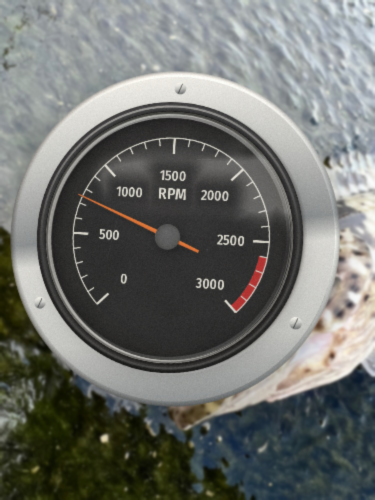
value=750 unit=rpm
